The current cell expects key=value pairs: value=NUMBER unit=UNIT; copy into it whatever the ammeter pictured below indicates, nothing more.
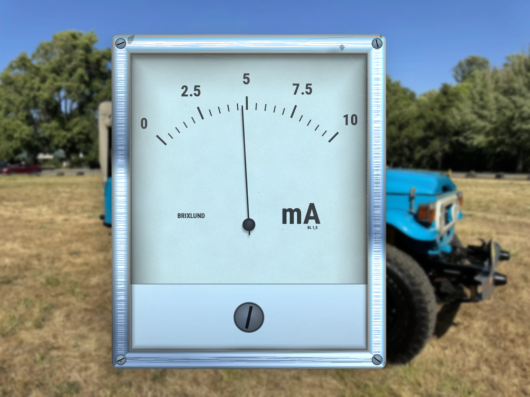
value=4.75 unit=mA
